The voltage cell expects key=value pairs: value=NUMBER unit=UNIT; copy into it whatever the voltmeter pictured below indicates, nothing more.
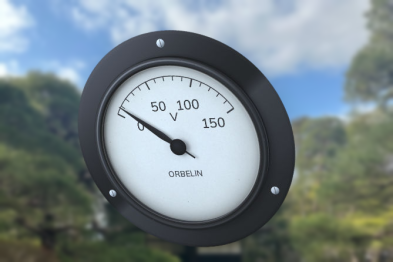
value=10 unit=V
